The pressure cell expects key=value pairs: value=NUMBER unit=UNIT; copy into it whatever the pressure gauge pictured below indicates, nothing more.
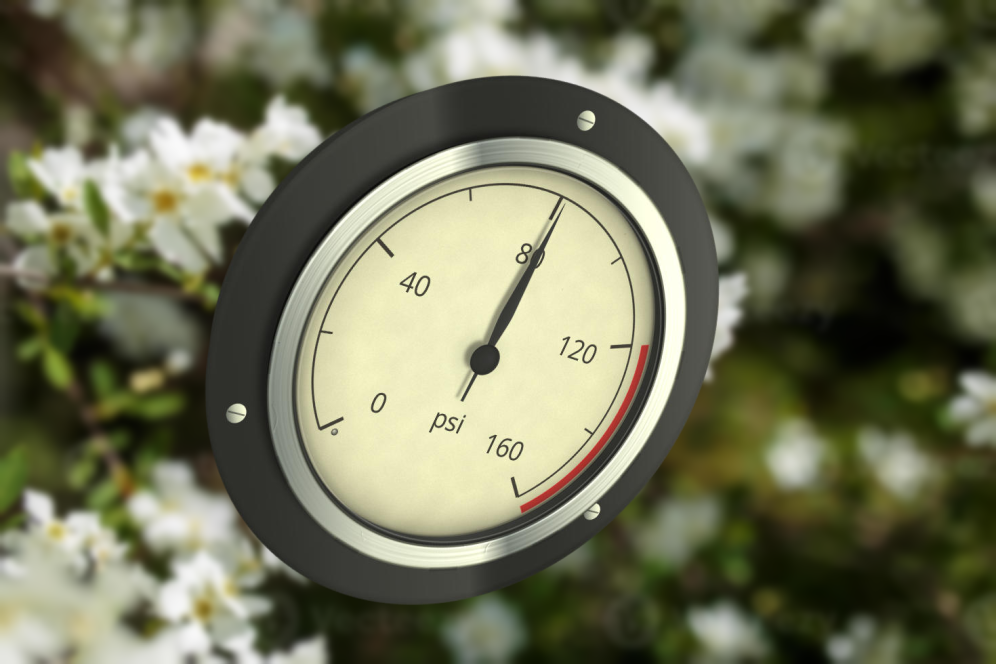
value=80 unit=psi
